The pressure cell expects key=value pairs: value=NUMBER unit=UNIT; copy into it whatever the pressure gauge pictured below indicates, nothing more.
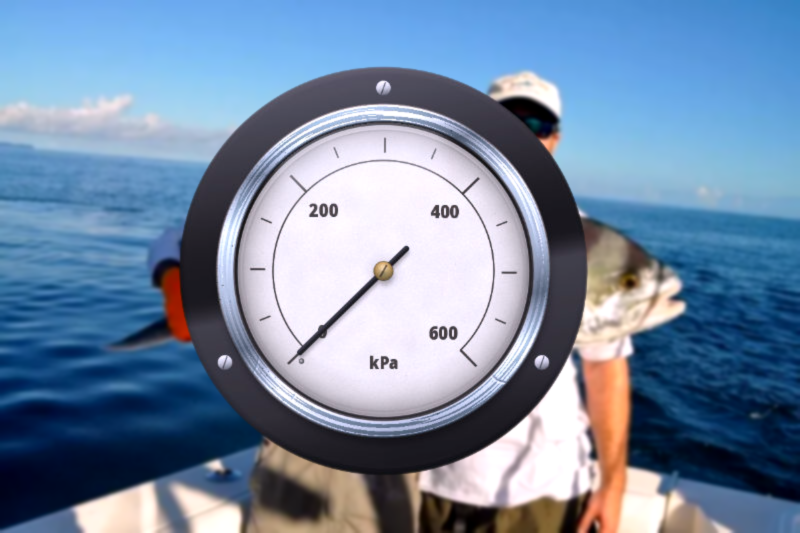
value=0 unit=kPa
